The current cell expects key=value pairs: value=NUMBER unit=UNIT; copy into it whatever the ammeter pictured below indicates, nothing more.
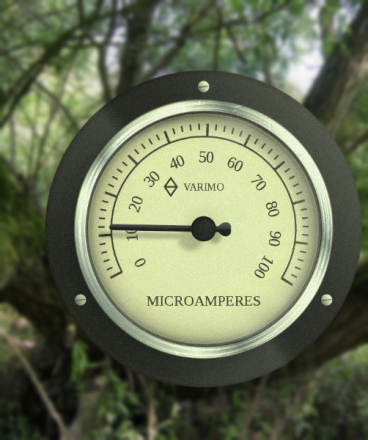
value=12 unit=µA
